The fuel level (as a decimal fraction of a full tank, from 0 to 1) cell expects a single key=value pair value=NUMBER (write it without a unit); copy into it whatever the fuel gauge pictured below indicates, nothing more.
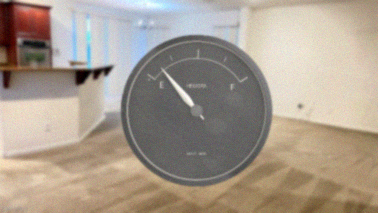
value=0.125
